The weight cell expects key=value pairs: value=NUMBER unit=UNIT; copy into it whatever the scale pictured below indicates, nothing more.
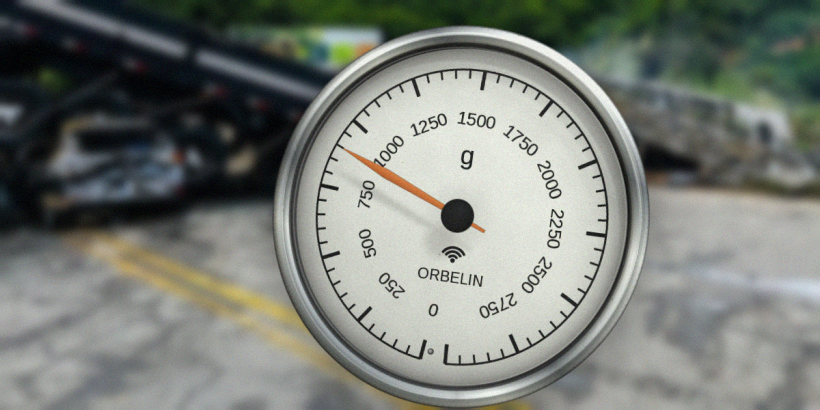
value=900 unit=g
